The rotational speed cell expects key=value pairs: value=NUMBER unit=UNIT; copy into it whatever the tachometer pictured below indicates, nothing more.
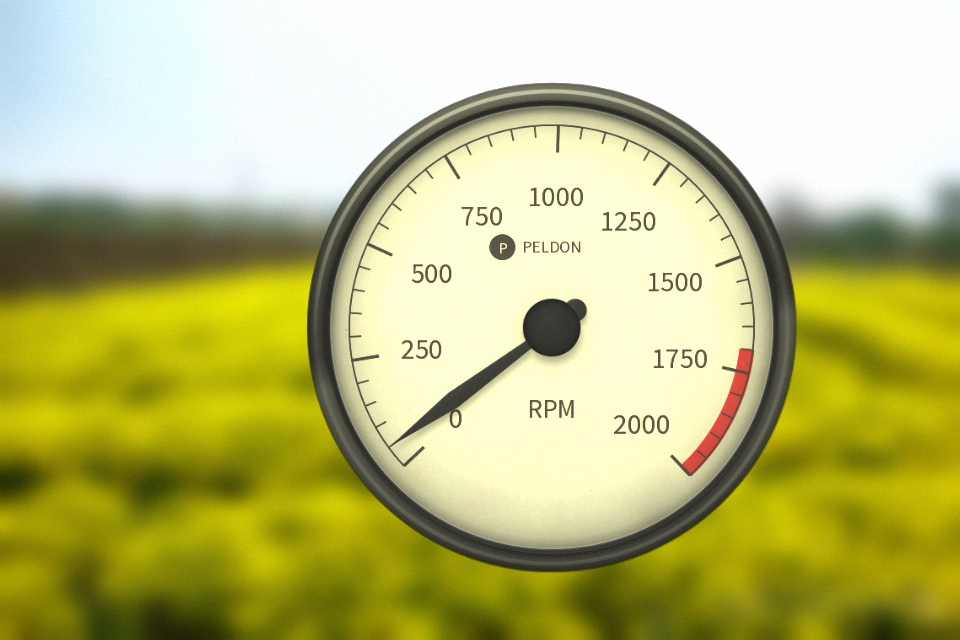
value=50 unit=rpm
